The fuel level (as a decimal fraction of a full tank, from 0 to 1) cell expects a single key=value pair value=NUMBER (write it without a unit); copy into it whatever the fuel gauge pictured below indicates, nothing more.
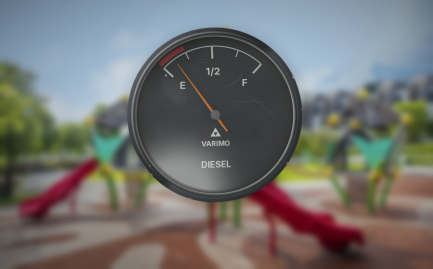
value=0.125
